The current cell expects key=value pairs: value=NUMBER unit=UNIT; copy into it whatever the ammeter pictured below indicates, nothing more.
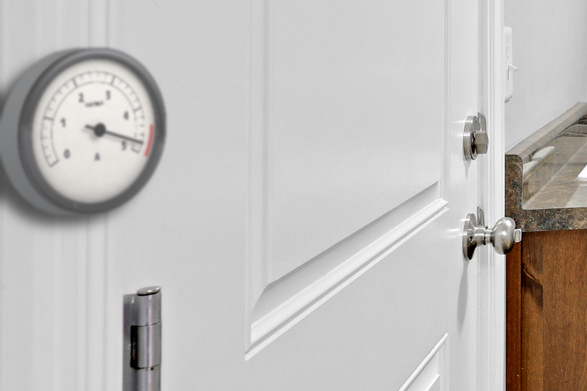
value=4.8 unit=A
